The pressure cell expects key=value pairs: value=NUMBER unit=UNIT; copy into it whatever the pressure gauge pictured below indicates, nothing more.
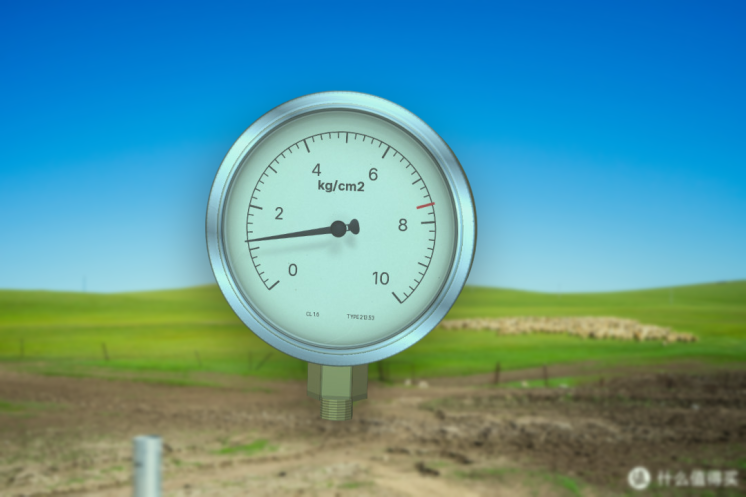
value=1.2 unit=kg/cm²
